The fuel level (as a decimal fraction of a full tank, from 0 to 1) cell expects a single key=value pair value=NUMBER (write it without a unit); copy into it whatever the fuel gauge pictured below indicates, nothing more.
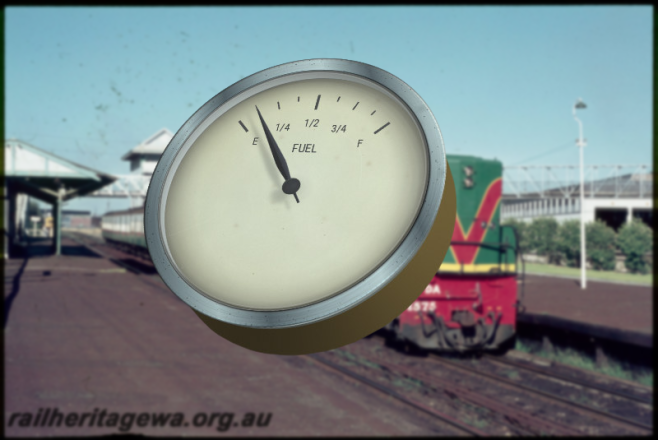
value=0.125
